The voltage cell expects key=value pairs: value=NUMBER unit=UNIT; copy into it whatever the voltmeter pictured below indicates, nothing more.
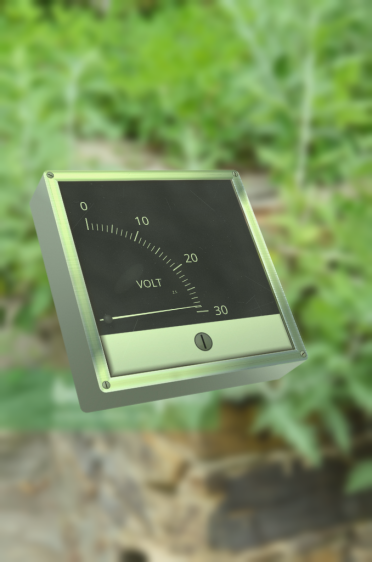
value=29 unit=V
